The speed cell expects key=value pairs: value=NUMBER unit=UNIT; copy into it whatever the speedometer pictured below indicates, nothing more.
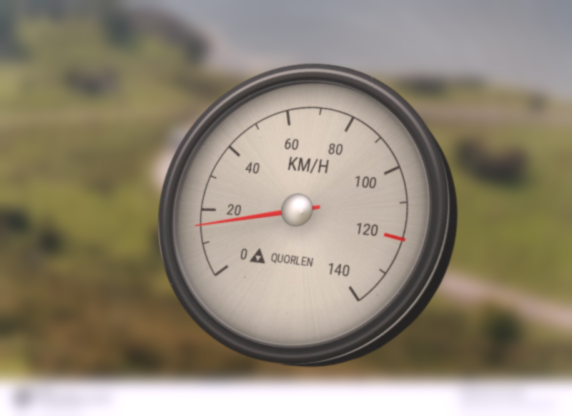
value=15 unit=km/h
